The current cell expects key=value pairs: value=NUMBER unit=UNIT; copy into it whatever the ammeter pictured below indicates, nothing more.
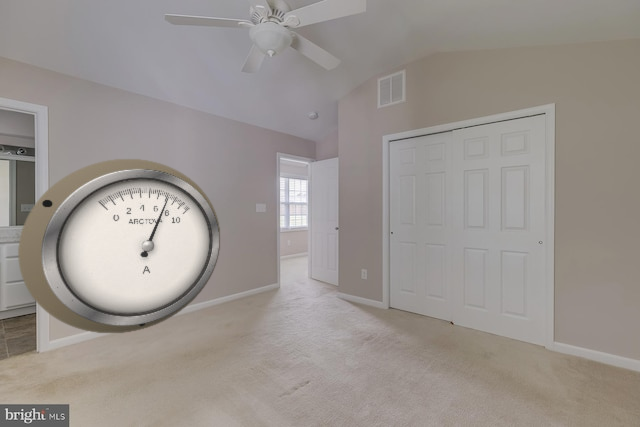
value=7 unit=A
